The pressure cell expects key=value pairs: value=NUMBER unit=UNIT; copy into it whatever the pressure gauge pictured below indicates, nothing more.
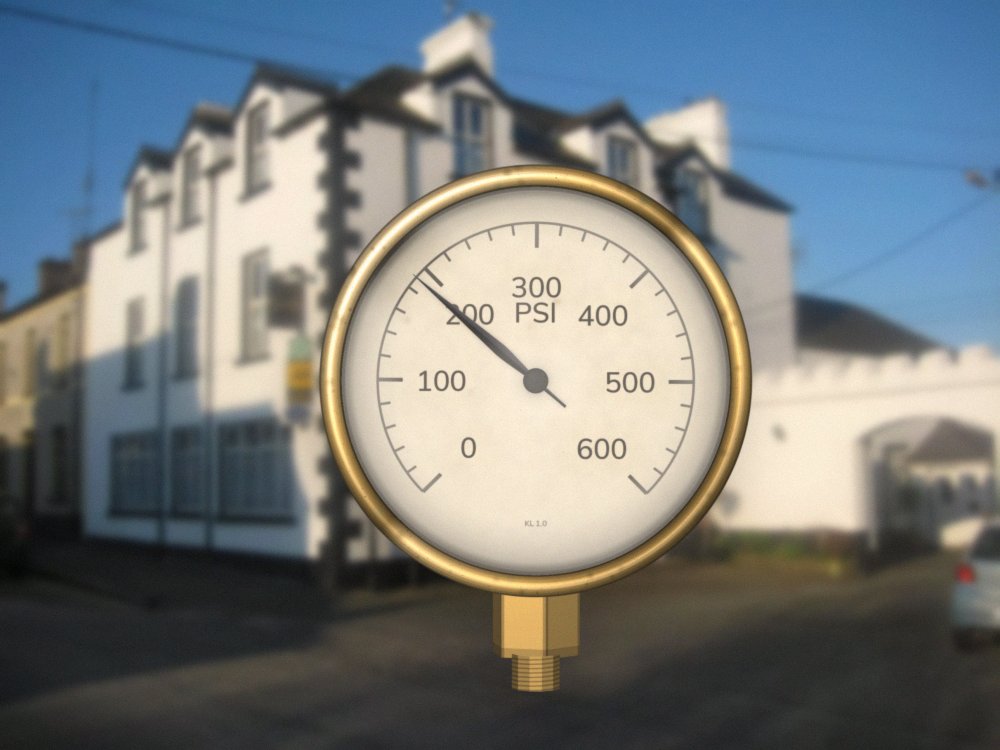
value=190 unit=psi
